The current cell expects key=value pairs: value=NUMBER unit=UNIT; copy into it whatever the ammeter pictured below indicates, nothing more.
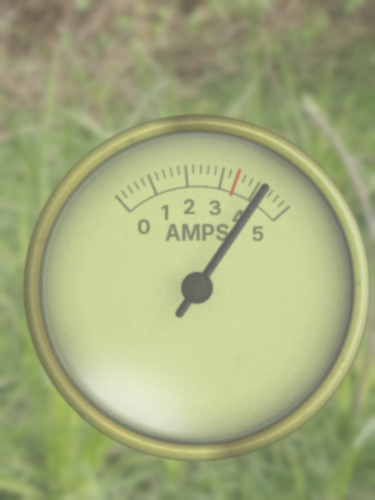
value=4.2 unit=A
